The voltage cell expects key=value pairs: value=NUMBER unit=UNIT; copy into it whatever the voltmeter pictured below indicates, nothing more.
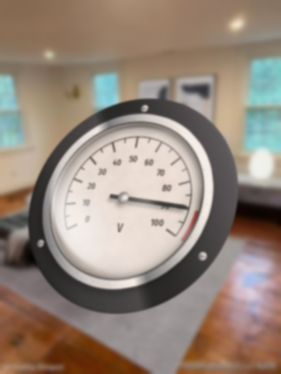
value=90 unit=V
